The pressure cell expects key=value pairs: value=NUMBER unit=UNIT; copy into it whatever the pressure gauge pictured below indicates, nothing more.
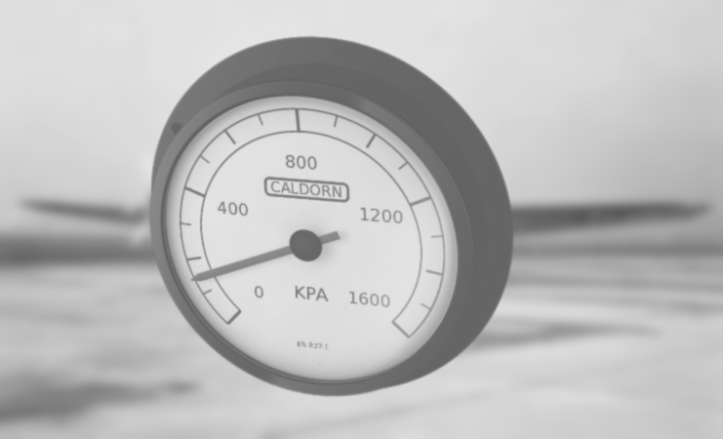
value=150 unit=kPa
